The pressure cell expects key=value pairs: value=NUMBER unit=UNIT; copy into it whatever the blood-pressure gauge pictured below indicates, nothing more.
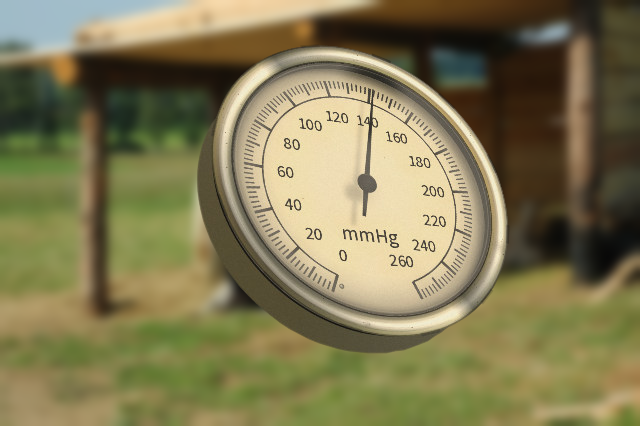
value=140 unit=mmHg
